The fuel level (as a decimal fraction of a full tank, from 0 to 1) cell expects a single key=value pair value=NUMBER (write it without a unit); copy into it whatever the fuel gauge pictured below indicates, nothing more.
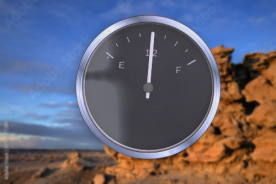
value=0.5
